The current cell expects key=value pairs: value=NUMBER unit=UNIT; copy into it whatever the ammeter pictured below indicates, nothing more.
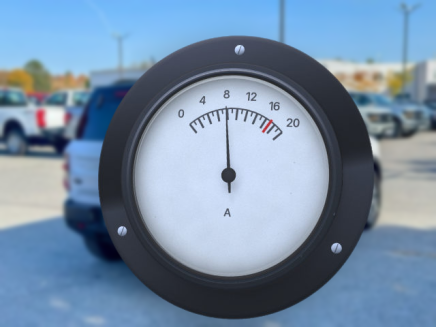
value=8 unit=A
